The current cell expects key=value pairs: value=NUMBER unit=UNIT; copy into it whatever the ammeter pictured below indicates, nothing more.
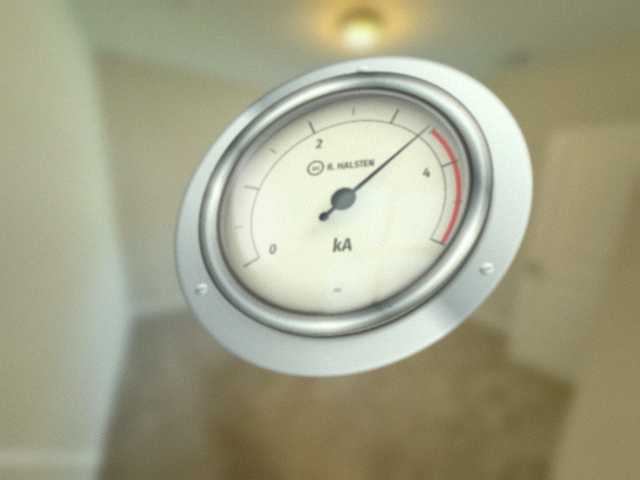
value=3.5 unit=kA
